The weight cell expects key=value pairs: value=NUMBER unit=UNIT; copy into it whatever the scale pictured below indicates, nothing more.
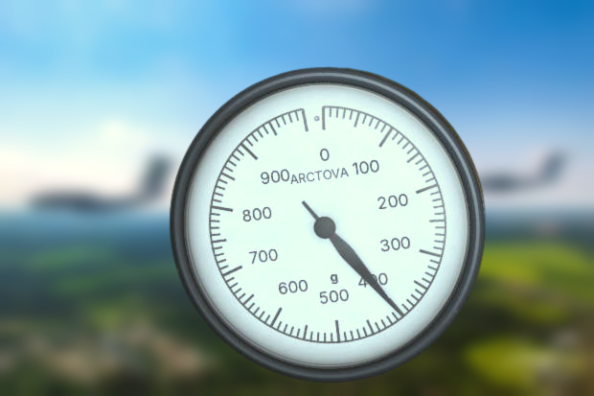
value=400 unit=g
